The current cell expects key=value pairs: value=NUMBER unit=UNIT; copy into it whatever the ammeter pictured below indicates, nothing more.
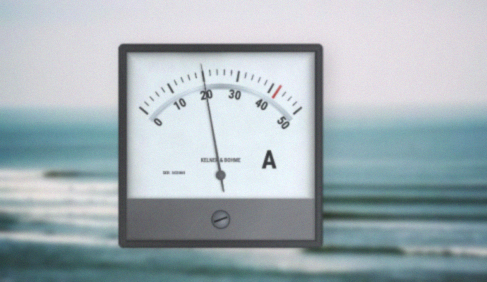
value=20 unit=A
